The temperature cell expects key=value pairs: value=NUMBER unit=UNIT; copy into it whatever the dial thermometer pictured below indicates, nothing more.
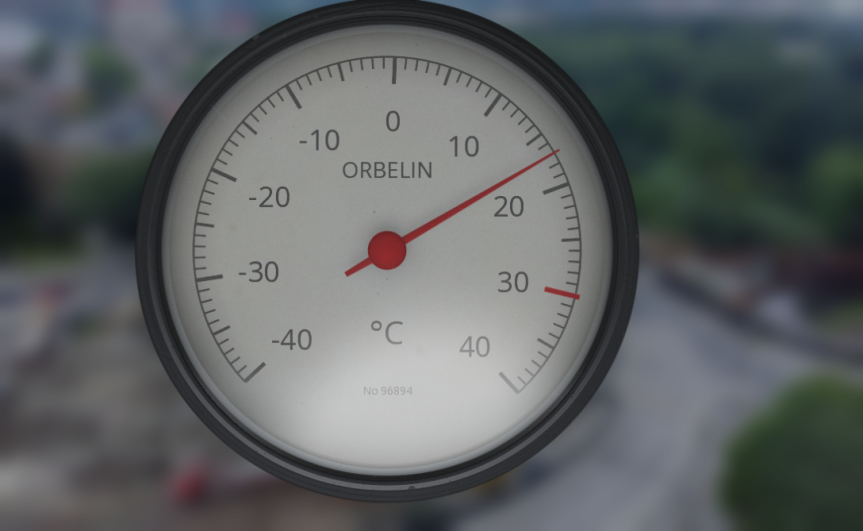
value=17 unit=°C
